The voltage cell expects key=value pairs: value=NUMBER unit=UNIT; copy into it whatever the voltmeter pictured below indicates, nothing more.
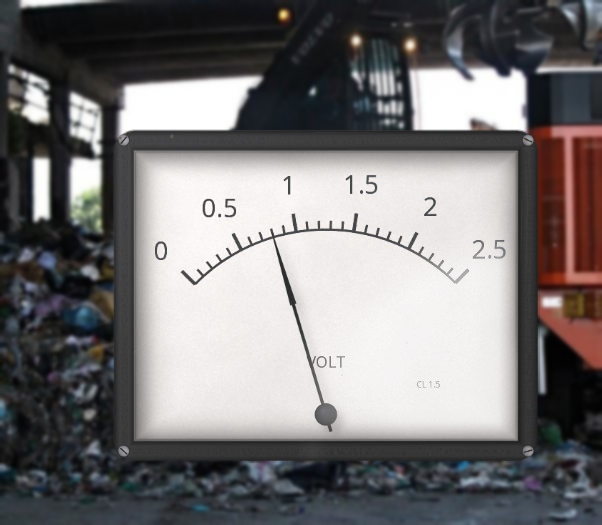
value=0.8 unit=V
